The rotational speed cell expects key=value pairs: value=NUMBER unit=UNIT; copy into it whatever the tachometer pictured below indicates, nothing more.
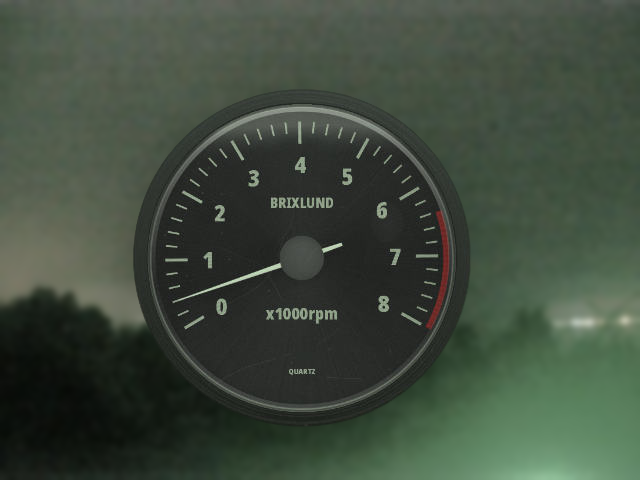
value=400 unit=rpm
